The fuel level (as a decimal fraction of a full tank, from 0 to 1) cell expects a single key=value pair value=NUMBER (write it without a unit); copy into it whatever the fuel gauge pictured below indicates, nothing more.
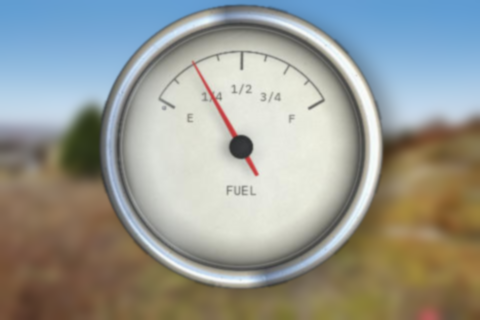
value=0.25
